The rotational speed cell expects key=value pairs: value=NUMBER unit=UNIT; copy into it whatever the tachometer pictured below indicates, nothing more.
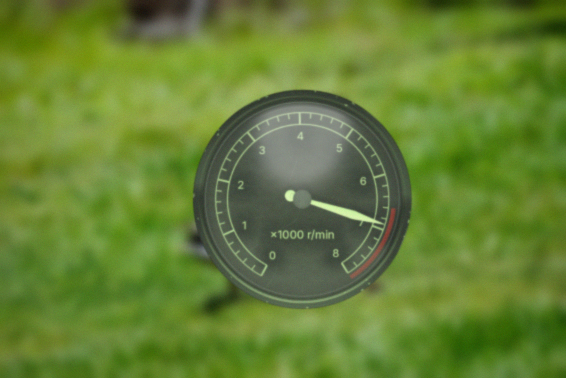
value=6900 unit=rpm
